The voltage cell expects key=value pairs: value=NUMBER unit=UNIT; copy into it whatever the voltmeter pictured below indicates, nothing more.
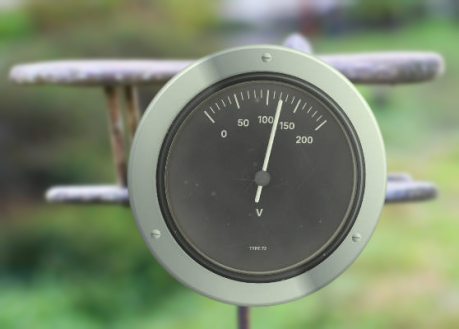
value=120 unit=V
